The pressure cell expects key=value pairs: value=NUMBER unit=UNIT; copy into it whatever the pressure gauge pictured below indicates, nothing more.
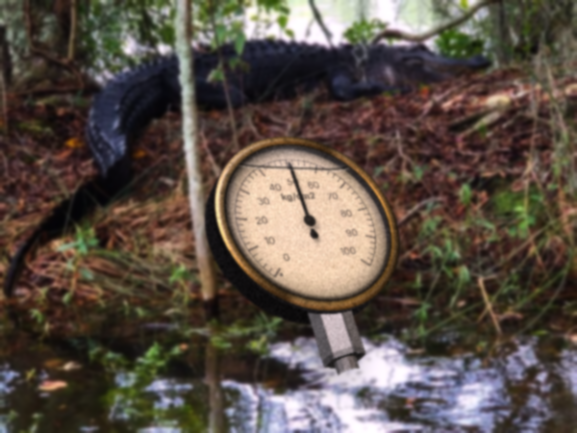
value=50 unit=kg/cm²
